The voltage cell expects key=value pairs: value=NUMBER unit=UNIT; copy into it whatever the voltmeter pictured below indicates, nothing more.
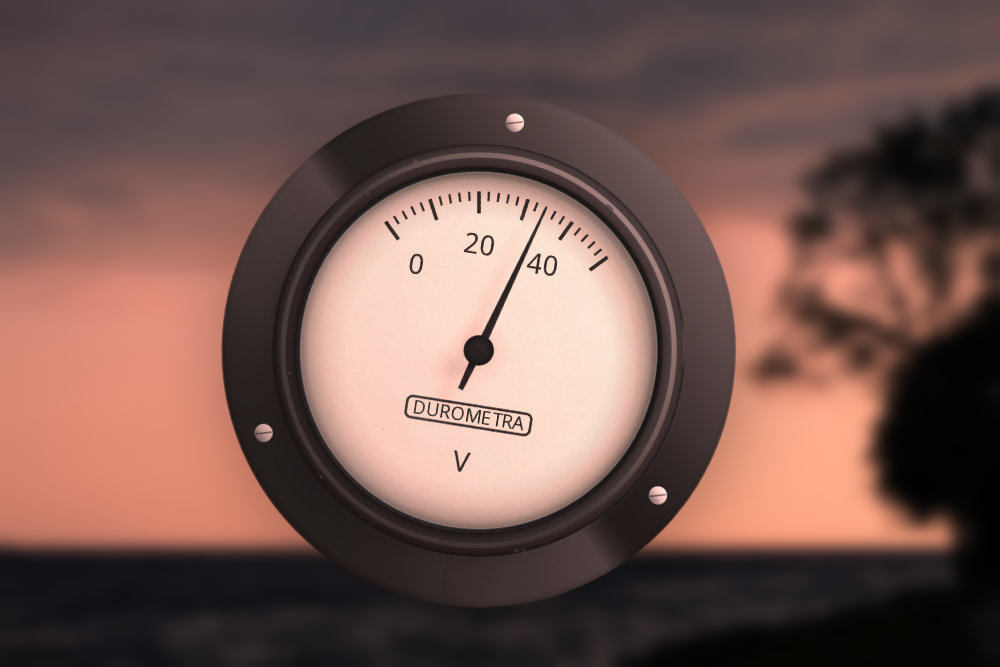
value=34 unit=V
